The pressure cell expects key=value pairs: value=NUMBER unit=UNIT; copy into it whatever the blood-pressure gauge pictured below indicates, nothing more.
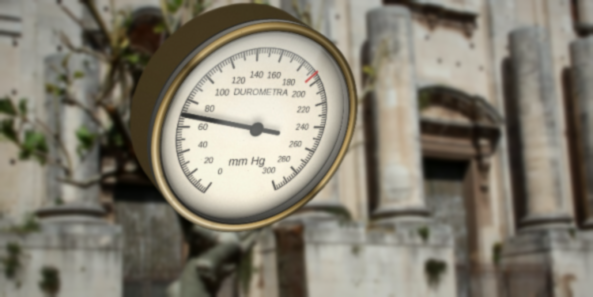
value=70 unit=mmHg
